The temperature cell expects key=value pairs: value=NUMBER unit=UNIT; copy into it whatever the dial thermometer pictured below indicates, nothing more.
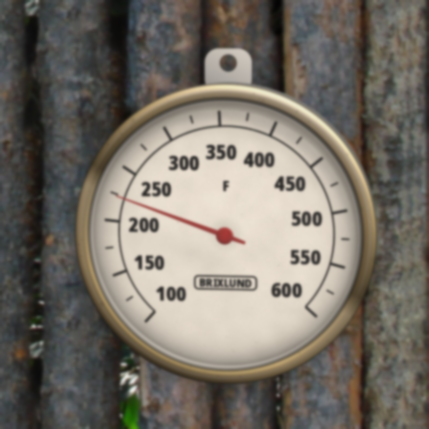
value=225 unit=°F
